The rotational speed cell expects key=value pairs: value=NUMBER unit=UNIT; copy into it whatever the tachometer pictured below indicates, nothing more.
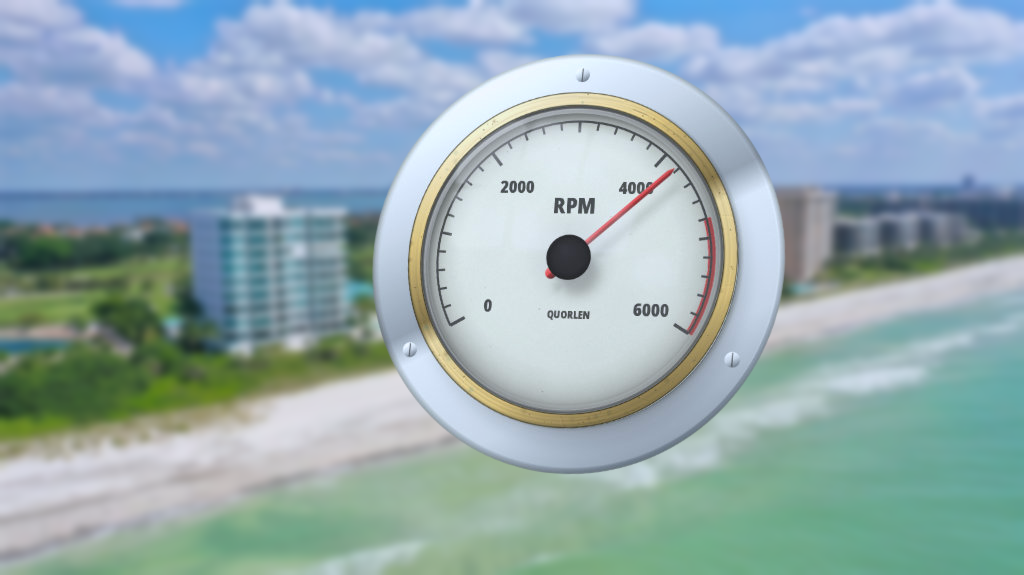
value=4200 unit=rpm
